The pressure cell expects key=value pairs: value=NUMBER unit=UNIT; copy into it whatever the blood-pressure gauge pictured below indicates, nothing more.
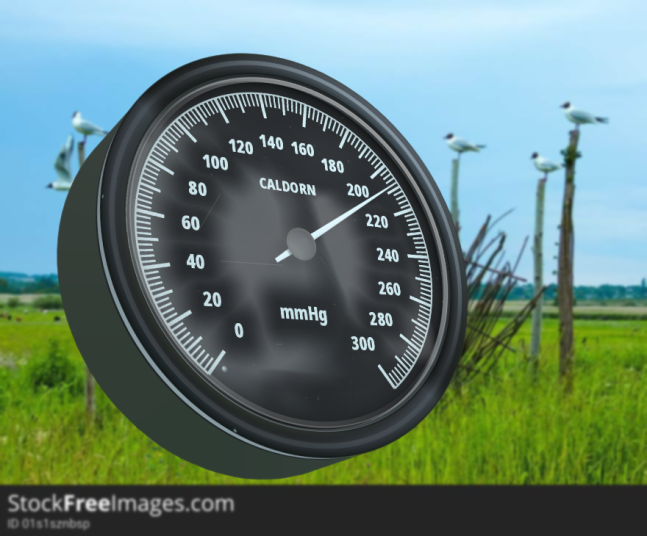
value=208 unit=mmHg
